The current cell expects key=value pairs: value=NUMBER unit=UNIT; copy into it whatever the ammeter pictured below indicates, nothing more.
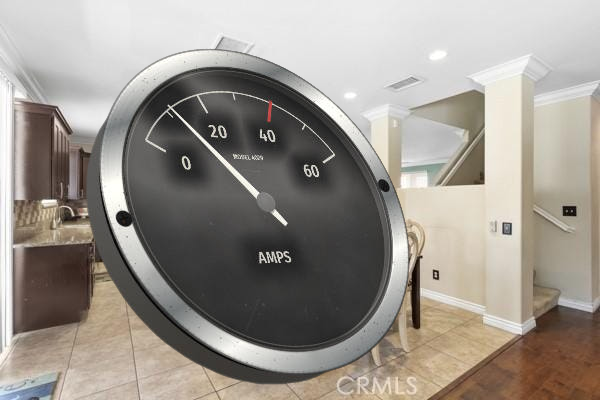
value=10 unit=A
